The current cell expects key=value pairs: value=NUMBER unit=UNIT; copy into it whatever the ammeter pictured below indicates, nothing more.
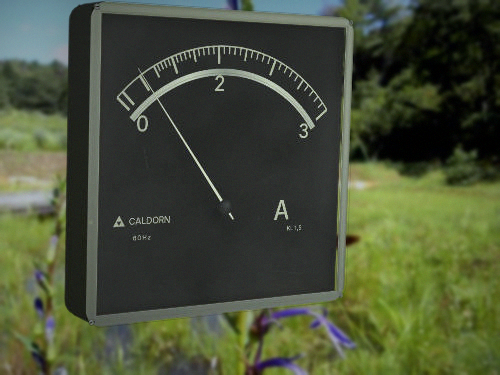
value=1 unit=A
